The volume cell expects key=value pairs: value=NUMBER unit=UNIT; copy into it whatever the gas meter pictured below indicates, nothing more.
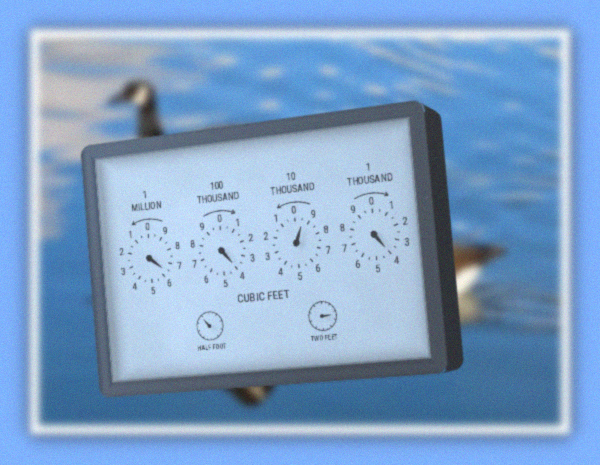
value=639400 unit=ft³
